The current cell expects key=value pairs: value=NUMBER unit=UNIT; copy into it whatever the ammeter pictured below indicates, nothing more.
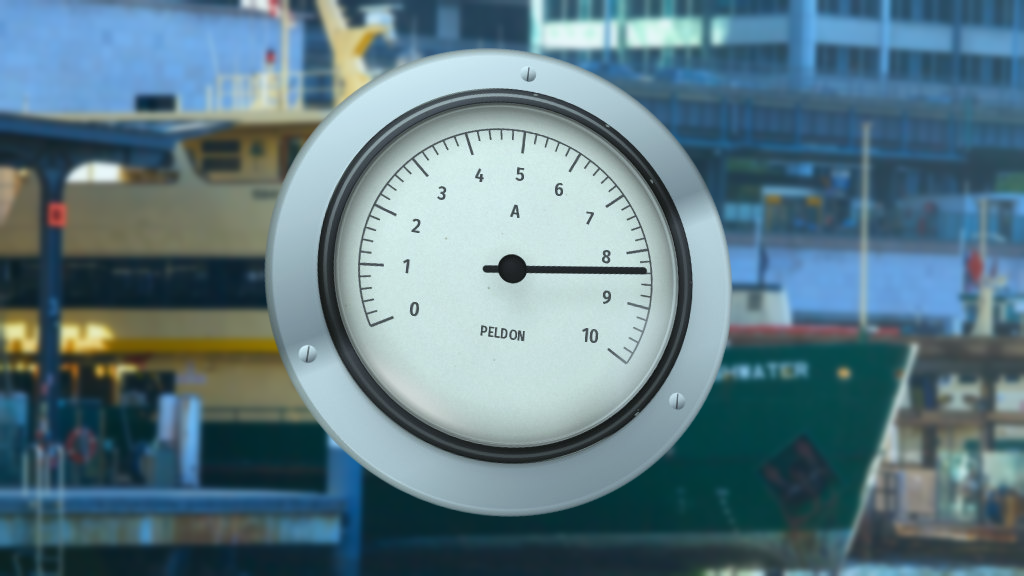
value=8.4 unit=A
